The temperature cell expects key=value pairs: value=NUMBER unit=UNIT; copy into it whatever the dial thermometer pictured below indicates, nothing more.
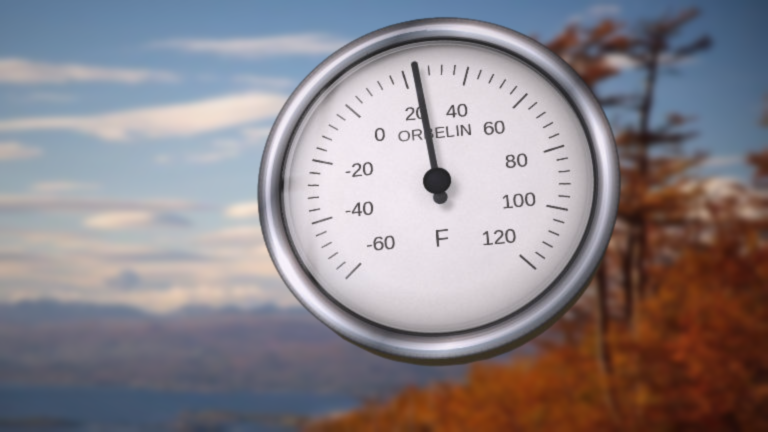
value=24 unit=°F
